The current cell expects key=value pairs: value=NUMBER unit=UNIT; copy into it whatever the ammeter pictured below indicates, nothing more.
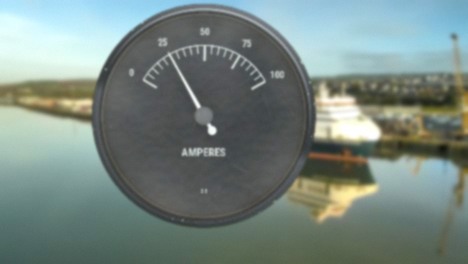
value=25 unit=A
